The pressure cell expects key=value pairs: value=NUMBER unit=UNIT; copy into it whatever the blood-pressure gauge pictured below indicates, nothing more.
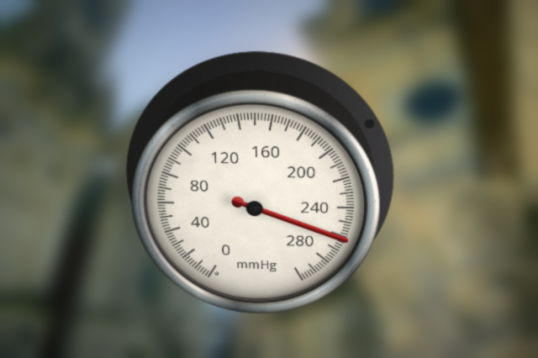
value=260 unit=mmHg
